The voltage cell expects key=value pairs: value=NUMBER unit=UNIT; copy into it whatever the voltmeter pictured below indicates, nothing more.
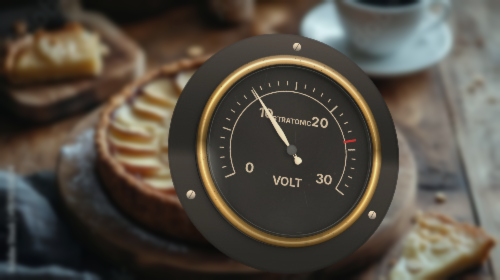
value=10 unit=V
